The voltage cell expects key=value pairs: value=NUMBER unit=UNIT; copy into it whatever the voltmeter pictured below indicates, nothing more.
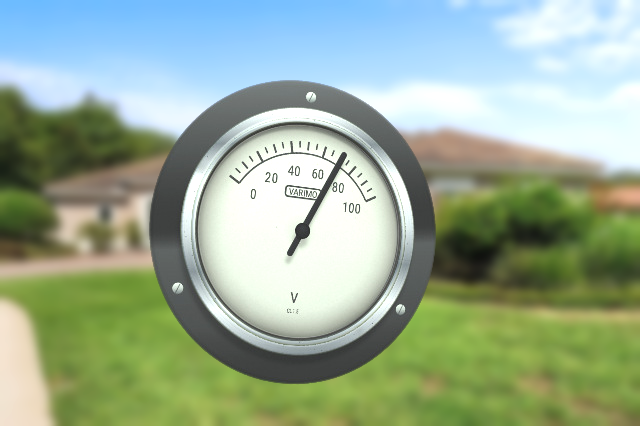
value=70 unit=V
